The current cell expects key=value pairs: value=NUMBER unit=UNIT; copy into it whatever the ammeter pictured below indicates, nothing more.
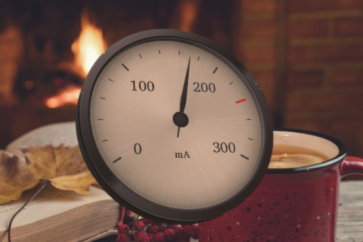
value=170 unit=mA
